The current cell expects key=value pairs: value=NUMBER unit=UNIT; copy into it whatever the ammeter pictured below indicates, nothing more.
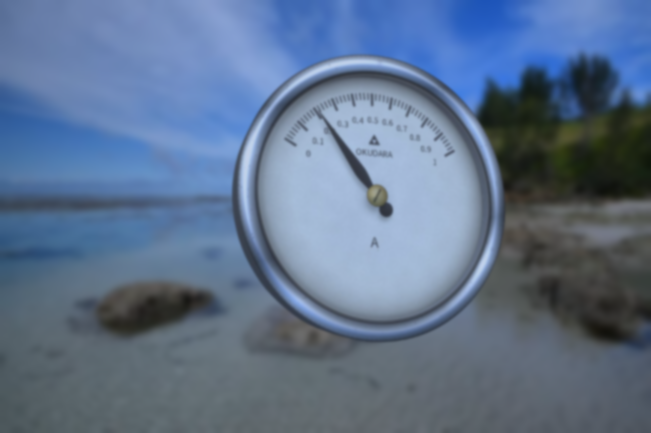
value=0.2 unit=A
